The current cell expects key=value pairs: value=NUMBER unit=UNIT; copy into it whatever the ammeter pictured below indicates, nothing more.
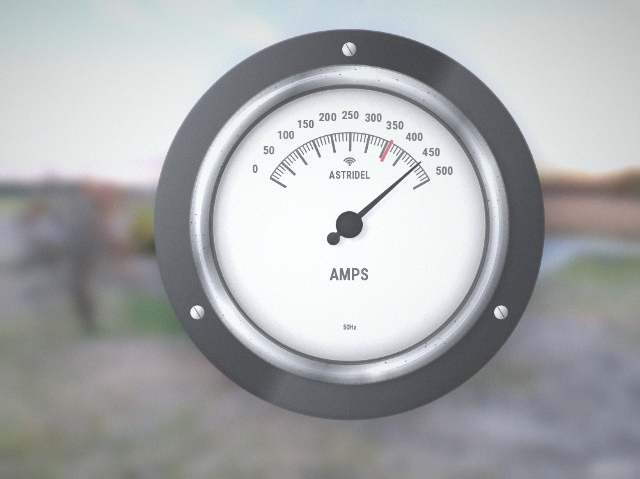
value=450 unit=A
